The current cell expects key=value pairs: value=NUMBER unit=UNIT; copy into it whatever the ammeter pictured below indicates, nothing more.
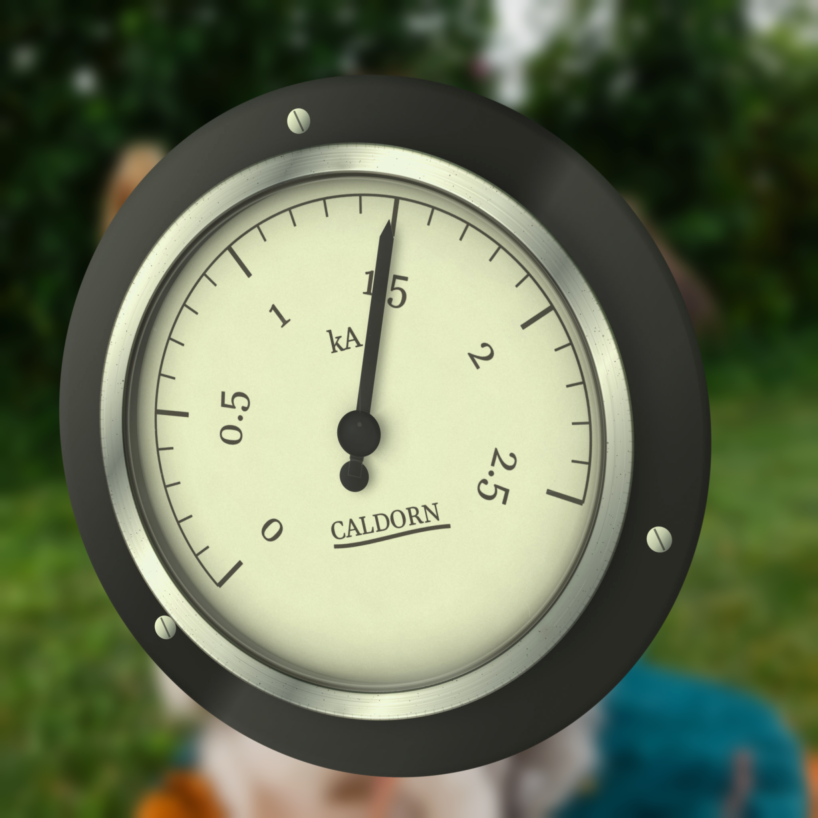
value=1.5 unit=kA
